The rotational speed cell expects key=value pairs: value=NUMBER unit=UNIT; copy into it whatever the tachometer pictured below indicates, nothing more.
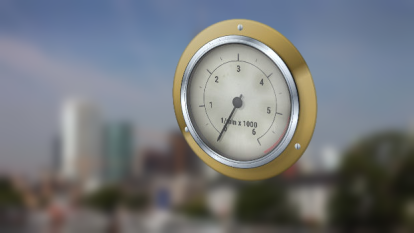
value=0 unit=rpm
